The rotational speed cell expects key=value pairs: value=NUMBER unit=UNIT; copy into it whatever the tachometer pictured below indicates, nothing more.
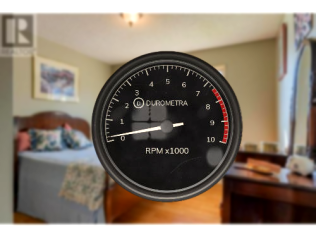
value=200 unit=rpm
